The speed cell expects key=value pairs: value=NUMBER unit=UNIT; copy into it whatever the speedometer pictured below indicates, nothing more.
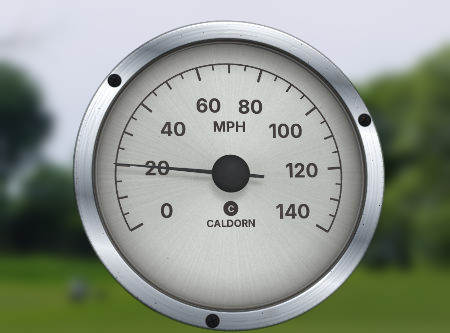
value=20 unit=mph
